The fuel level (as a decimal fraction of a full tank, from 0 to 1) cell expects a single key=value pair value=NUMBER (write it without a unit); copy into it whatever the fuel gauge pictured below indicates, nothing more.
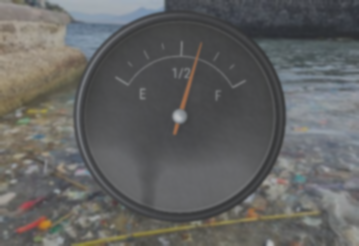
value=0.625
